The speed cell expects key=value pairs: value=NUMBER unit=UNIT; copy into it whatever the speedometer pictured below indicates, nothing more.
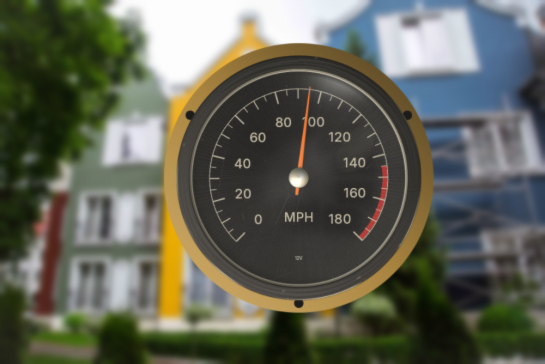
value=95 unit=mph
